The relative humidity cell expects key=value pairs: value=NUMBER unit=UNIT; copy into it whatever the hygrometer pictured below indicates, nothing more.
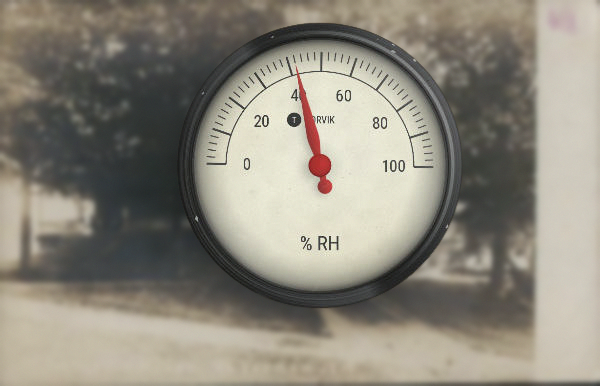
value=42 unit=%
